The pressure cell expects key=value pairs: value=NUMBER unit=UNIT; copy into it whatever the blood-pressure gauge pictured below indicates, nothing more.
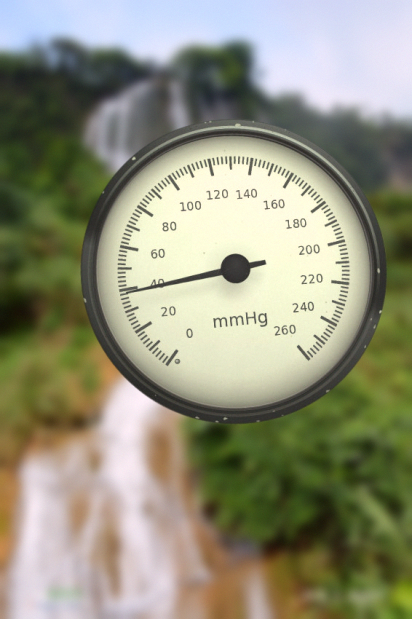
value=38 unit=mmHg
